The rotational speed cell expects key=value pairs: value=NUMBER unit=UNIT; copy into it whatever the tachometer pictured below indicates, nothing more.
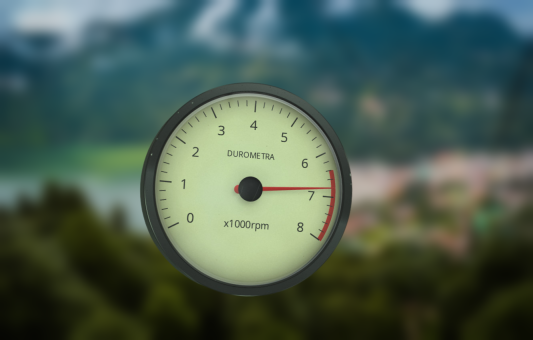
value=6800 unit=rpm
